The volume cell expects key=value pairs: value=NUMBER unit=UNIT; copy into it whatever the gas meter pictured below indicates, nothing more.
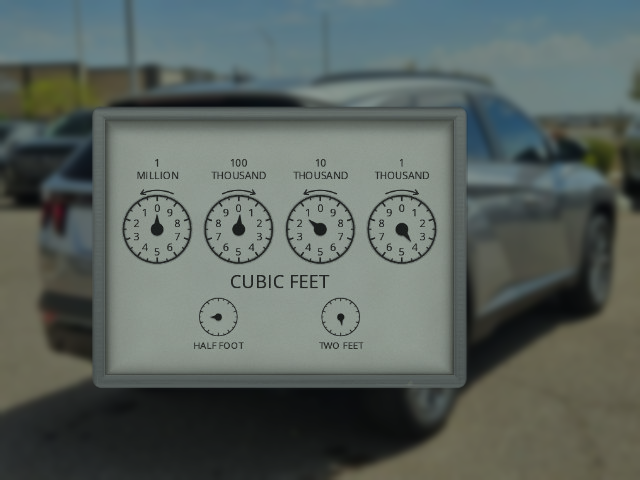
value=1400 unit=ft³
